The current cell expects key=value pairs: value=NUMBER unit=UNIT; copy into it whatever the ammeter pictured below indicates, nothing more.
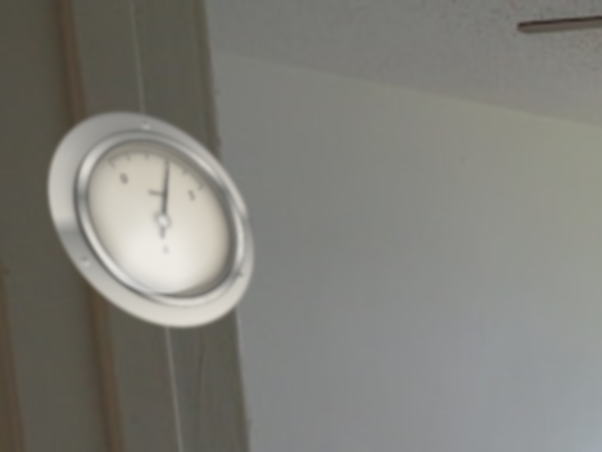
value=3 unit=A
